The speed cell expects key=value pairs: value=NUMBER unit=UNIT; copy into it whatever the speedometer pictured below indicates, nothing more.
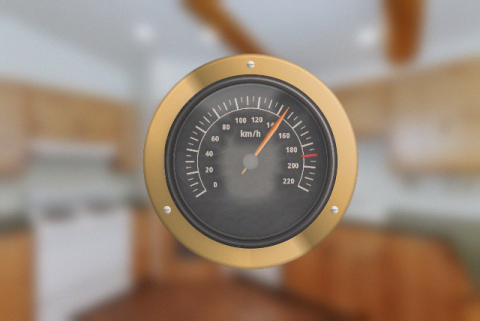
value=145 unit=km/h
